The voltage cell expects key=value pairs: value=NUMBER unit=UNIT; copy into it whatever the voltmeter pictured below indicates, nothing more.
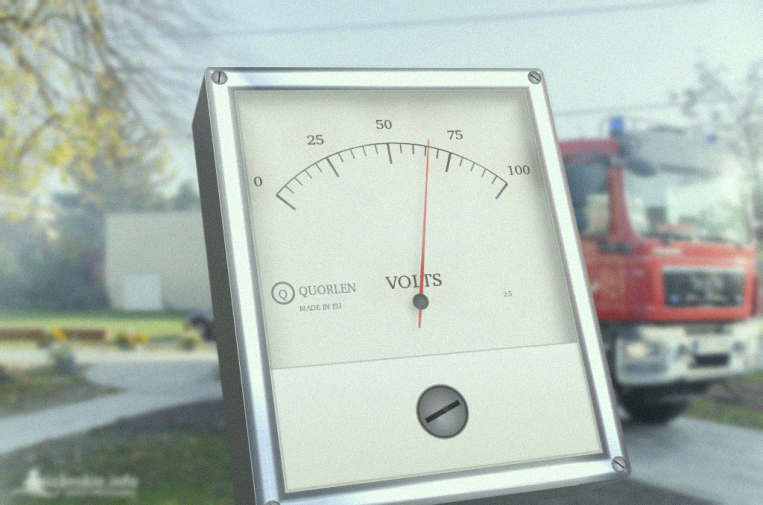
value=65 unit=V
